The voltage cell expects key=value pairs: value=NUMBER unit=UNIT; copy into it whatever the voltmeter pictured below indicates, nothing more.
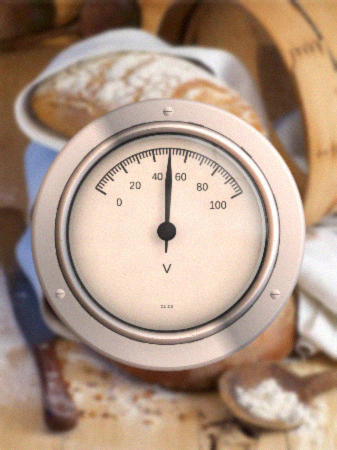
value=50 unit=V
